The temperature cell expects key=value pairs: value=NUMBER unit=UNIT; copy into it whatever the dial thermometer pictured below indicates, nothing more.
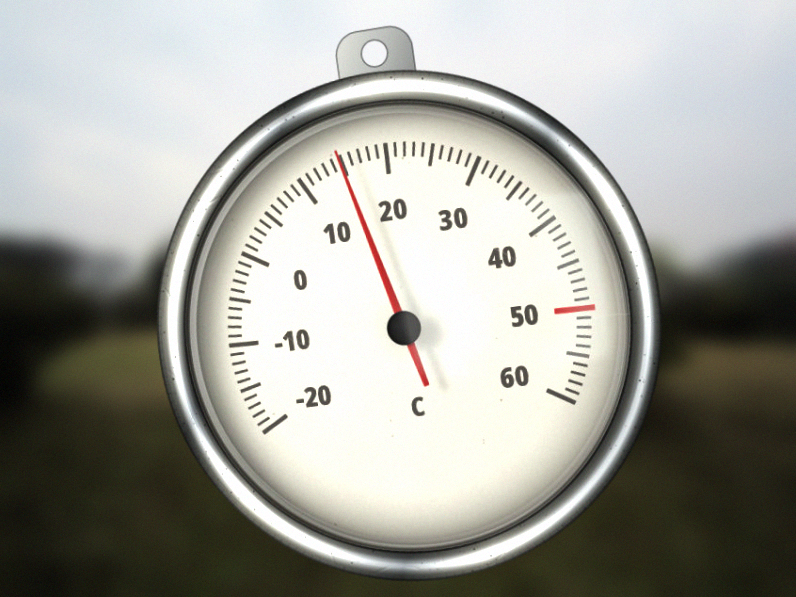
value=15 unit=°C
